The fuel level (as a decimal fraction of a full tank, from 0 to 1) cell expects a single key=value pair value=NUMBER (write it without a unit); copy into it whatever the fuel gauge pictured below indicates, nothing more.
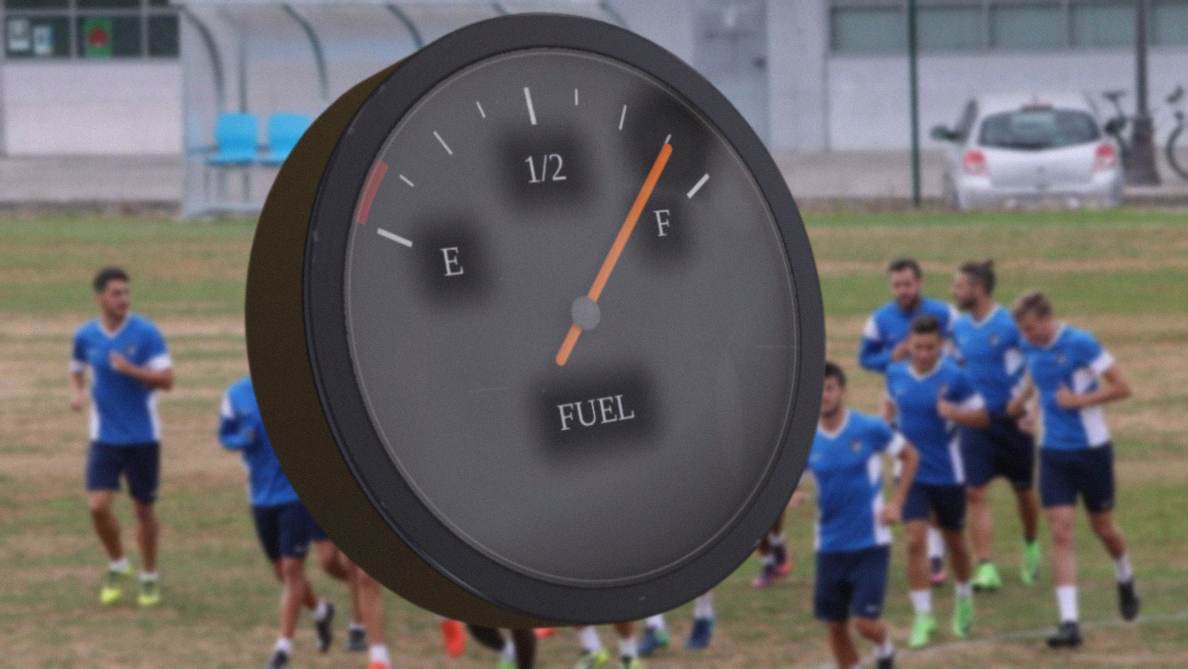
value=0.875
